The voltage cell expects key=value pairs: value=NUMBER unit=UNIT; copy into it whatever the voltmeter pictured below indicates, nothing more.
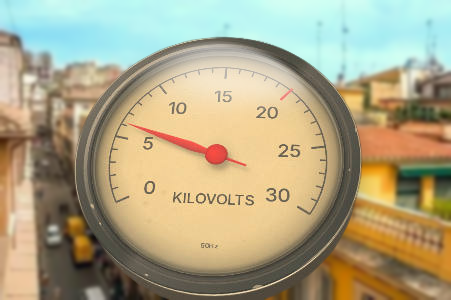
value=6 unit=kV
